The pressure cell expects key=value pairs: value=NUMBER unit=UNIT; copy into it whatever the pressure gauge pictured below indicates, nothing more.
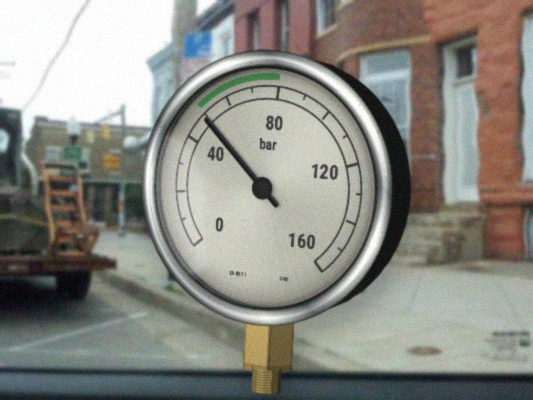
value=50 unit=bar
